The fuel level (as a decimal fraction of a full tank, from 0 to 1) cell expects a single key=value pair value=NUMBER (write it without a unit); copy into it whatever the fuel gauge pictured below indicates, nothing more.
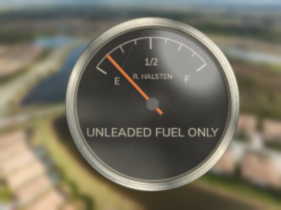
value=0.125
